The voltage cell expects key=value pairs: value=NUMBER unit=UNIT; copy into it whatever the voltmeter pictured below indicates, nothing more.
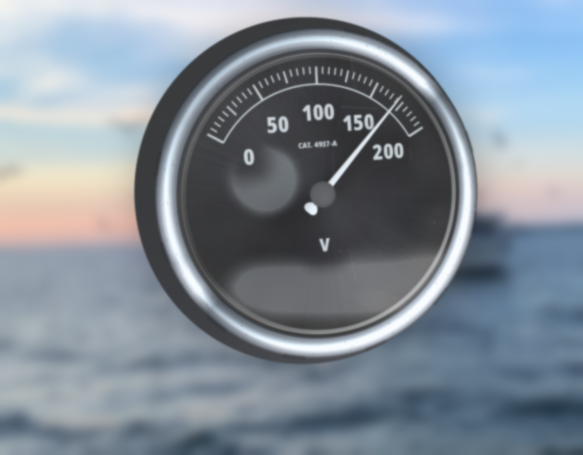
value=170 unit=V
